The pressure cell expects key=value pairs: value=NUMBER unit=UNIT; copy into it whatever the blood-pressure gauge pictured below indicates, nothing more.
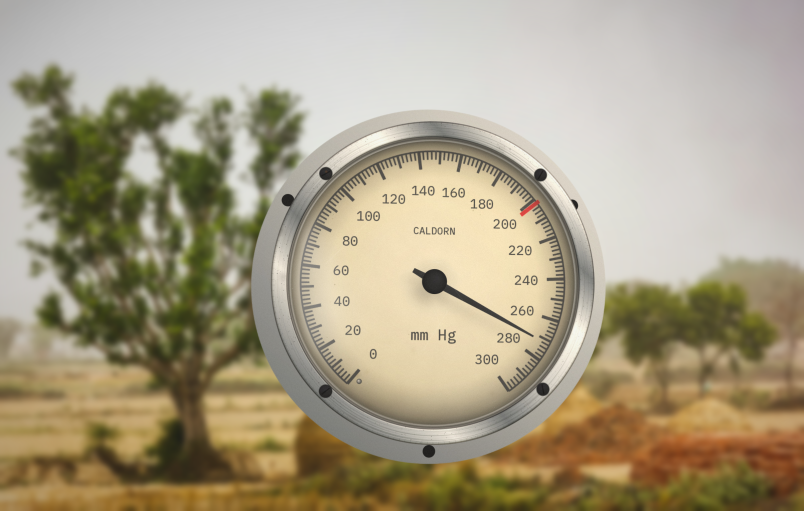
value=272 unit=mmHg
